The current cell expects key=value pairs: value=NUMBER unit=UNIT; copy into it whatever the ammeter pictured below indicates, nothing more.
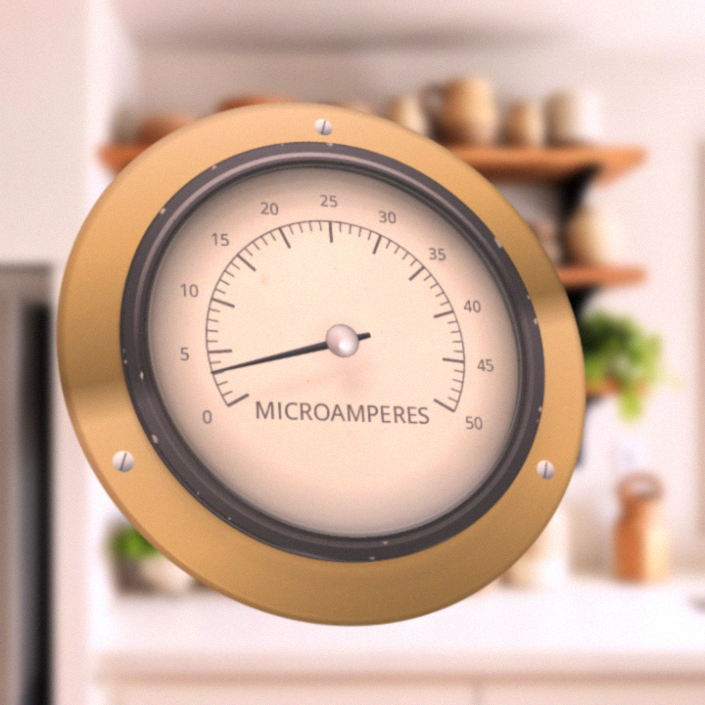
value=3 unit=µA
